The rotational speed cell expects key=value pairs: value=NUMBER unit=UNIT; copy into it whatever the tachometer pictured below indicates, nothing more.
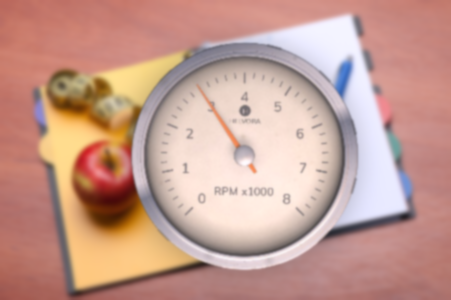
value=3000 unit=rpm
